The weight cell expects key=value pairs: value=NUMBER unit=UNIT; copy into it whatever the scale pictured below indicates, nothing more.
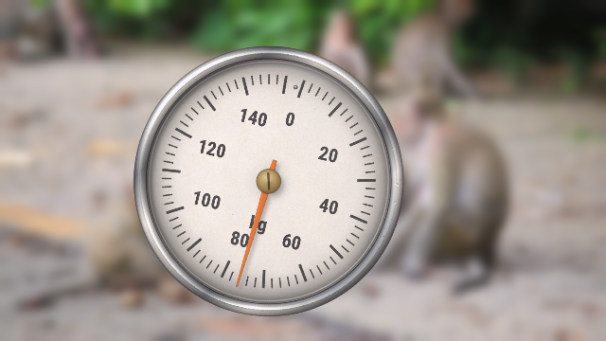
value=76 unit=kg
